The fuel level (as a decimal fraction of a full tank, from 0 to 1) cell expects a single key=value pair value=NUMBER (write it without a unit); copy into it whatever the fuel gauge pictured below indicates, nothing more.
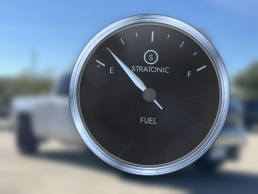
value=0.125
